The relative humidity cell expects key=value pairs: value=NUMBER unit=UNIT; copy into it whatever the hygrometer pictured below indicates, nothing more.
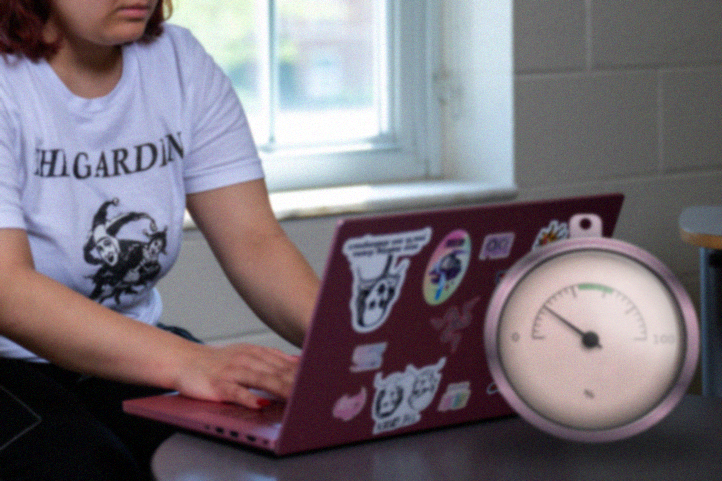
value=20 unit=%
